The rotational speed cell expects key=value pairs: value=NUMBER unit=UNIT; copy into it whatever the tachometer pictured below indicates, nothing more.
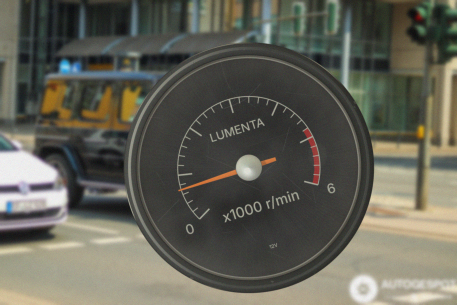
value=700 unit=rpm
